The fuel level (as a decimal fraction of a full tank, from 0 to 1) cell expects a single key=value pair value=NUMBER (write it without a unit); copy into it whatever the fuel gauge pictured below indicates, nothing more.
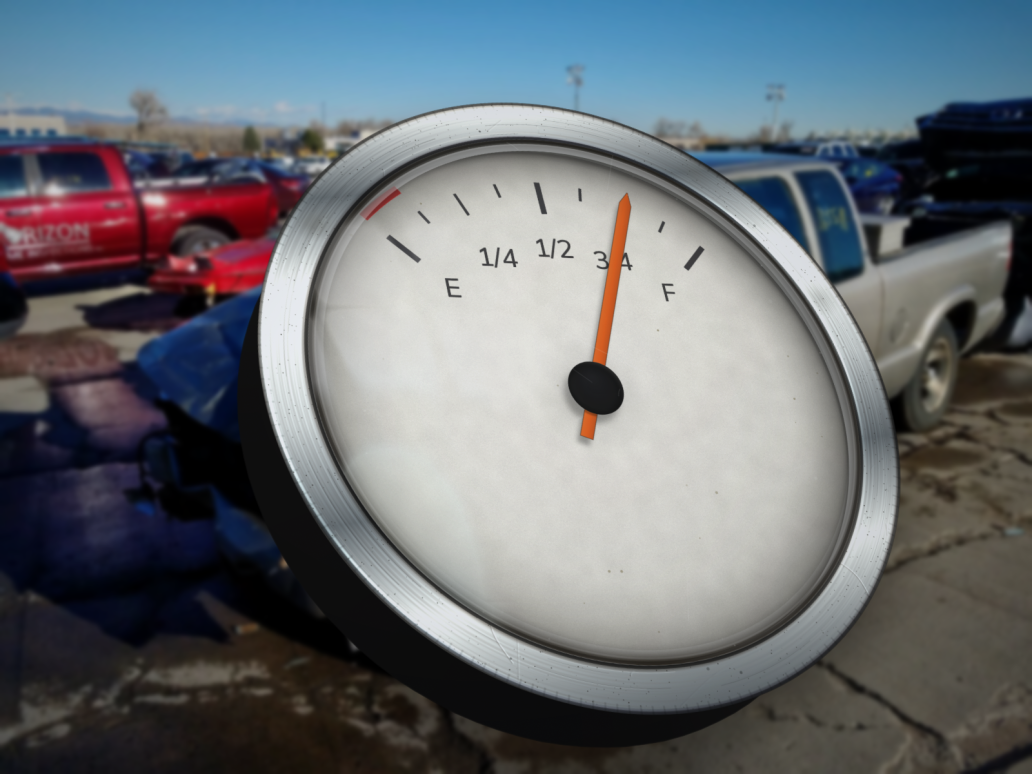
value=0.75
